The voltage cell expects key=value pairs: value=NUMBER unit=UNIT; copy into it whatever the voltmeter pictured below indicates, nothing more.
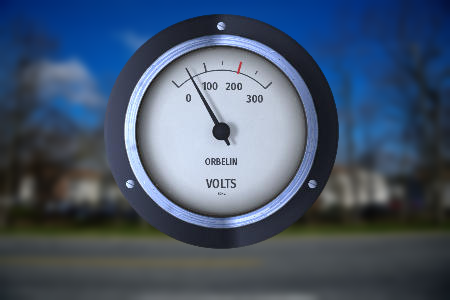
value=50 unit=V
